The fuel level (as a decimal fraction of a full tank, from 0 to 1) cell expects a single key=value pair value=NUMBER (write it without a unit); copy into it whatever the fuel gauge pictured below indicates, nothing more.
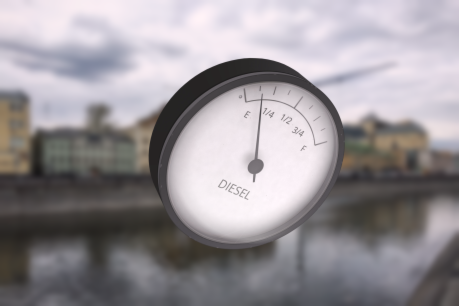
value=0.125
